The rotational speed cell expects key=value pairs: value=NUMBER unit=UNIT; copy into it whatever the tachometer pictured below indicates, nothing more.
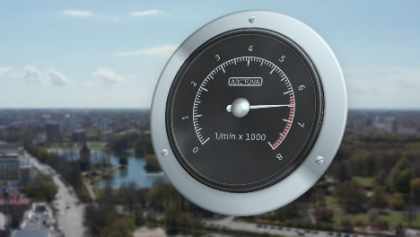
value=6500 unit=rpm
